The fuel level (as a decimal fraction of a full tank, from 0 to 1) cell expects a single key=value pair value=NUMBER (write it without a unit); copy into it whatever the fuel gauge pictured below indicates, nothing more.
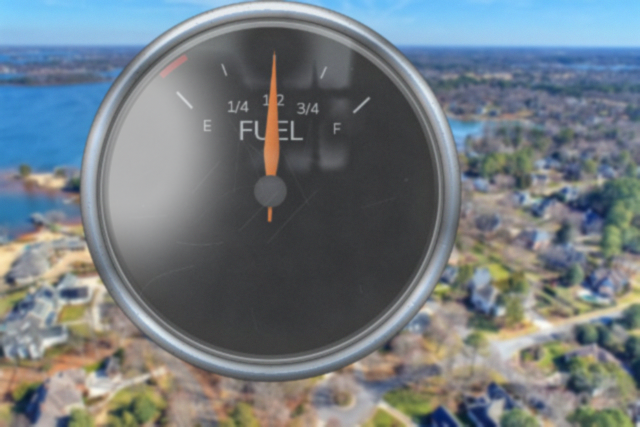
value=0.5
